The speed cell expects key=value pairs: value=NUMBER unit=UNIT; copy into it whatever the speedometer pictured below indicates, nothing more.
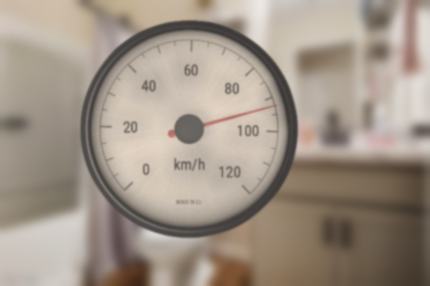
value=92.5 unit=km/h
